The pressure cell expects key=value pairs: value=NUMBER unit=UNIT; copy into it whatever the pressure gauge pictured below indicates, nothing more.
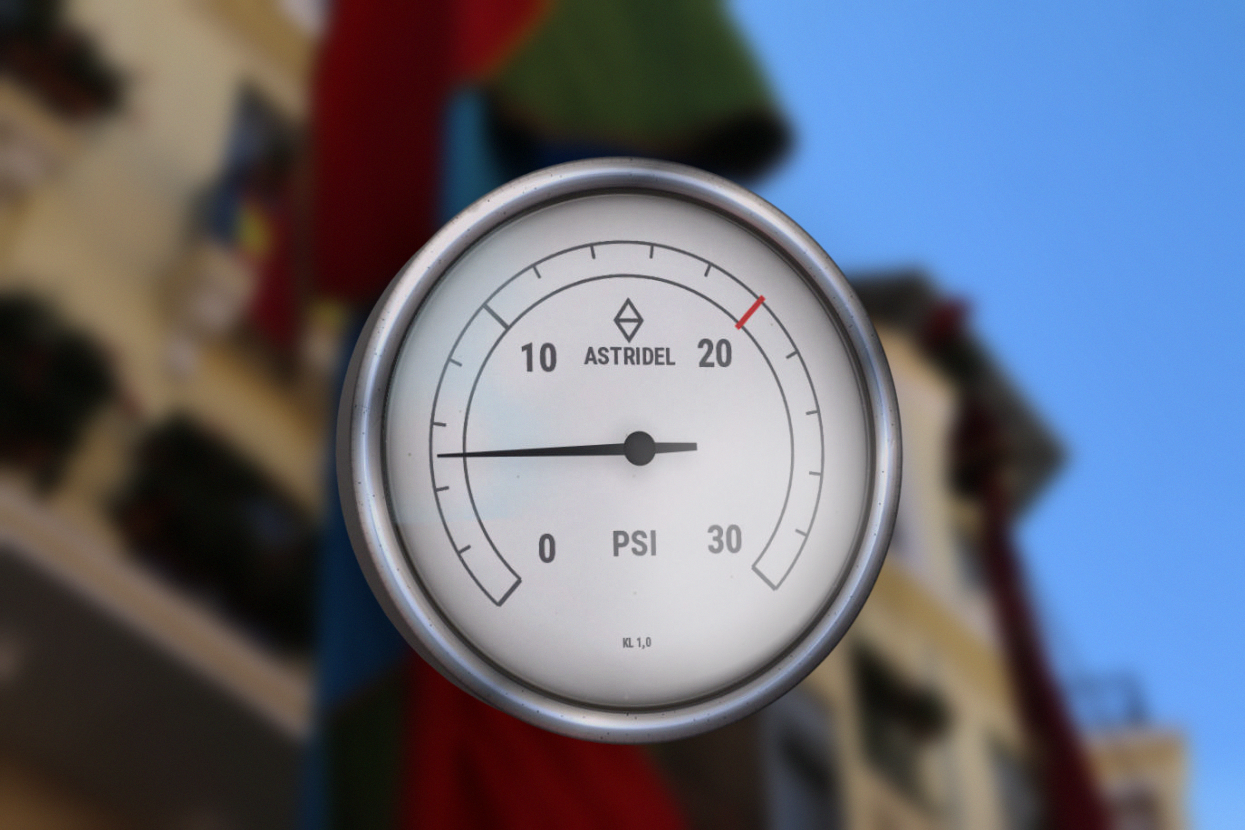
value=5 unit=psi
